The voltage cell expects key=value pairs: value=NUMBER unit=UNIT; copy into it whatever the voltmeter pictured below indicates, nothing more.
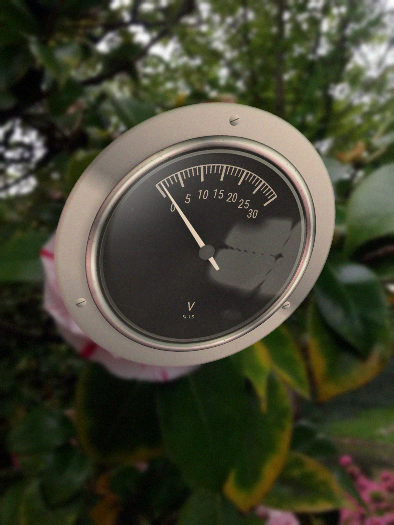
value=1 unit=V
